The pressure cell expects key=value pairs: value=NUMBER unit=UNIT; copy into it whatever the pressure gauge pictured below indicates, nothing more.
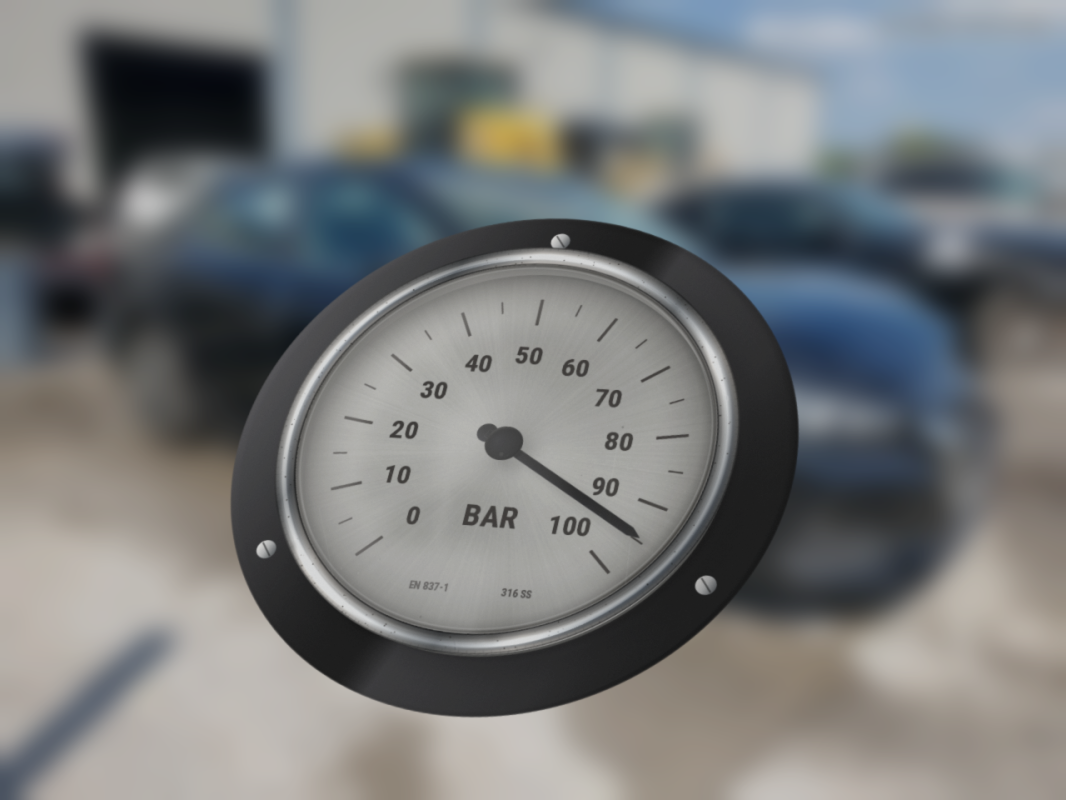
value=95 unit=bar
